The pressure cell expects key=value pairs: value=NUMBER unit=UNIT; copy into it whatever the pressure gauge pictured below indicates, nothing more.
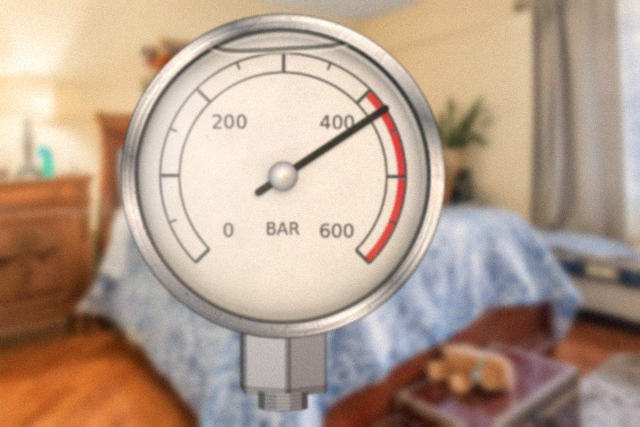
value=425 unit=bar
